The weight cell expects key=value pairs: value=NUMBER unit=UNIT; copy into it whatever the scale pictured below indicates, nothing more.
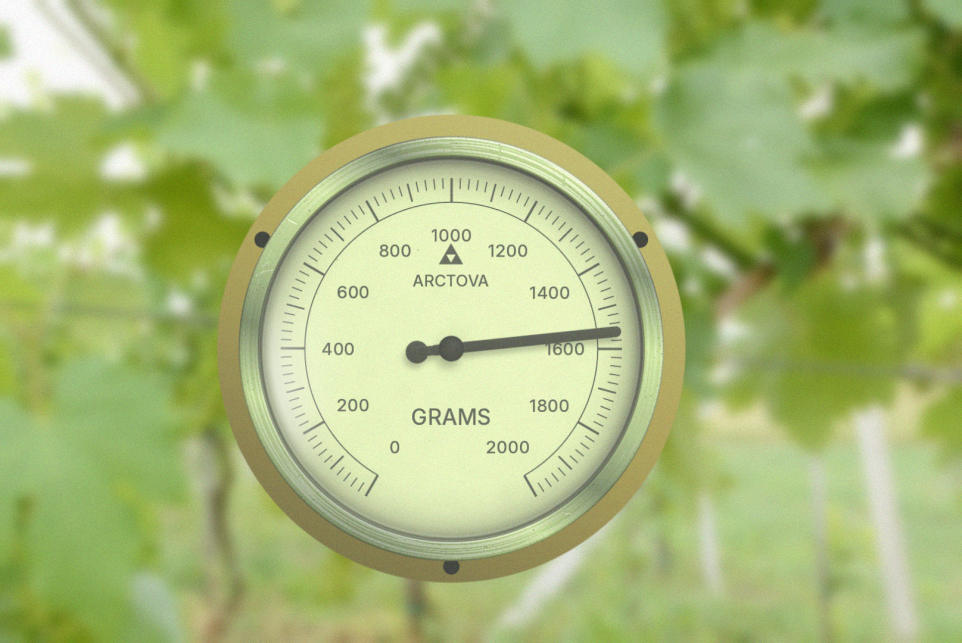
value=1560 unit=g
